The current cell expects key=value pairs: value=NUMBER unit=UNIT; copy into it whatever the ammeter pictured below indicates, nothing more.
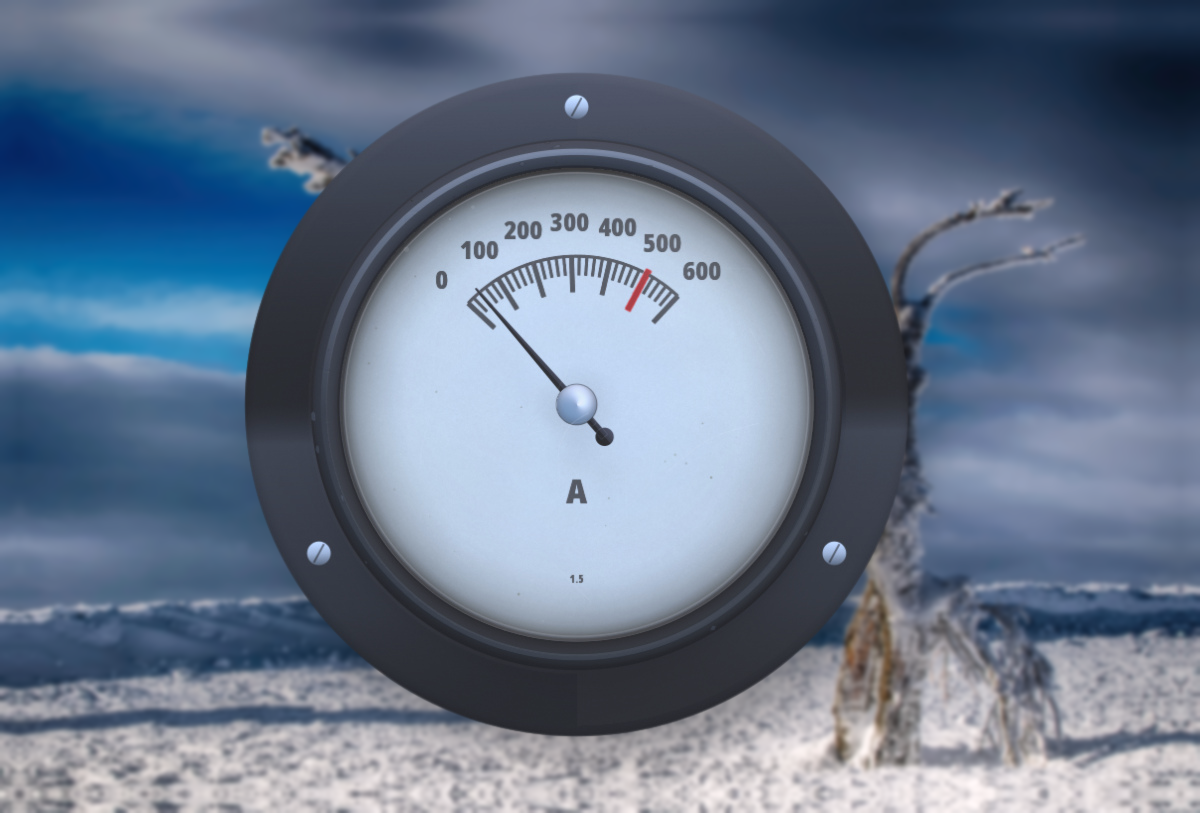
value=40 unit=A
